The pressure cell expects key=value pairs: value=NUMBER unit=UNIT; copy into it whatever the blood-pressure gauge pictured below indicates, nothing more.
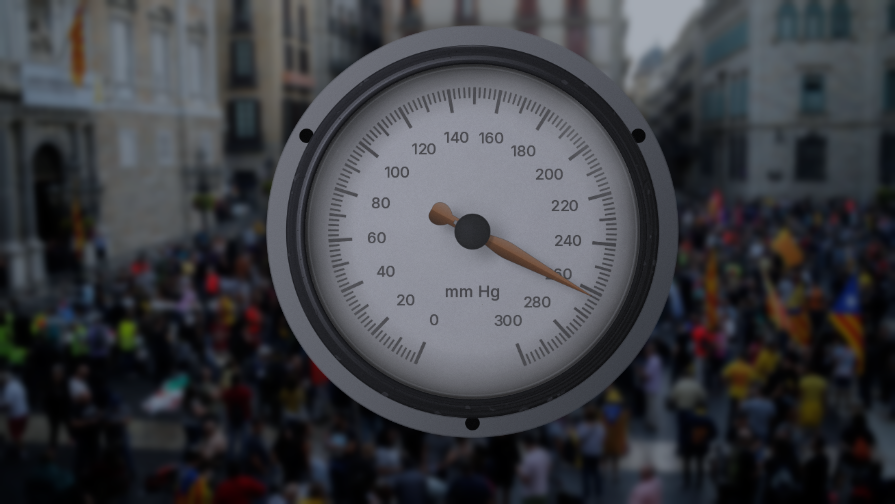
value=262 unit=mmHg
